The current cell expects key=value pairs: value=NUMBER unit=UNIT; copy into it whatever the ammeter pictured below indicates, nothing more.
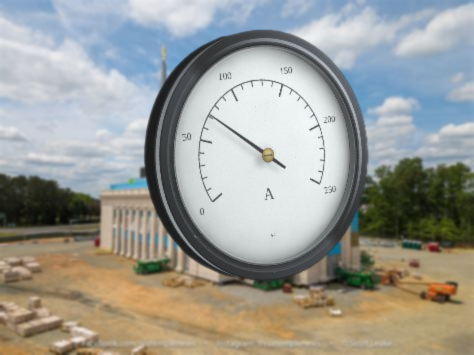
value=70 unit=A
